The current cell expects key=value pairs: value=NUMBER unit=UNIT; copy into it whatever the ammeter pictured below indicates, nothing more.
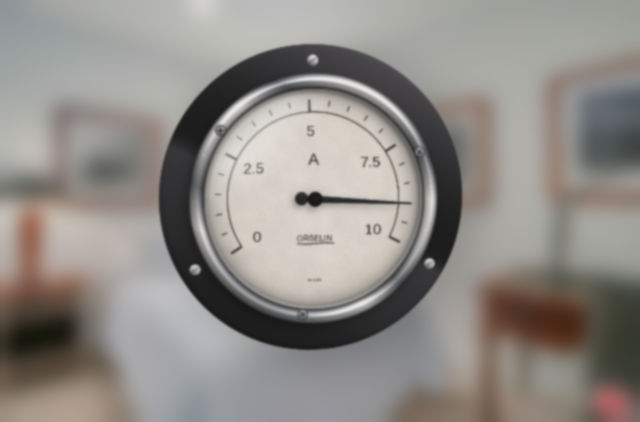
value=9 unit=A
